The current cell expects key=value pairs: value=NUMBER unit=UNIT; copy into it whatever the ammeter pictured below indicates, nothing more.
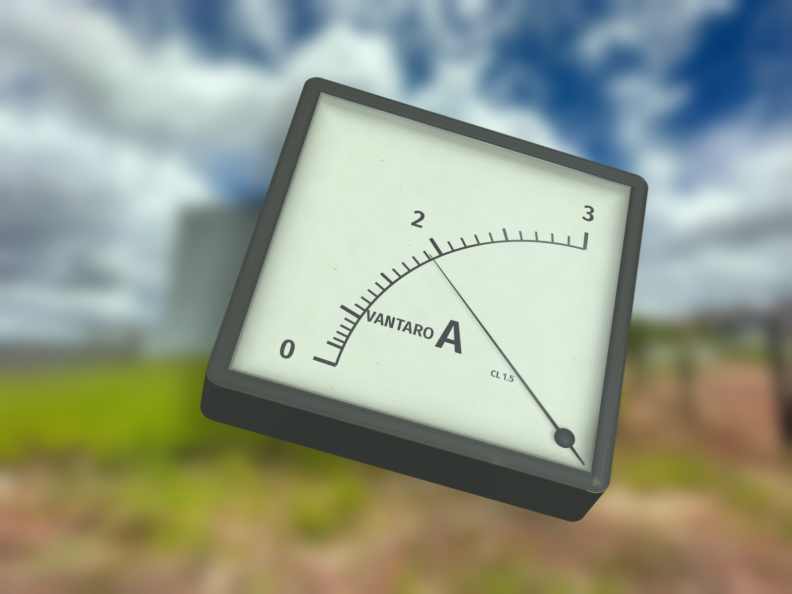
value=1.9 unit=A
